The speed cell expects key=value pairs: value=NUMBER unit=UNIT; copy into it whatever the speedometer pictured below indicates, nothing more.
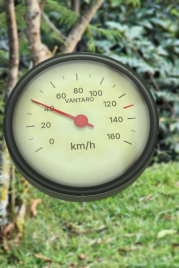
value=40 unit=km/h
